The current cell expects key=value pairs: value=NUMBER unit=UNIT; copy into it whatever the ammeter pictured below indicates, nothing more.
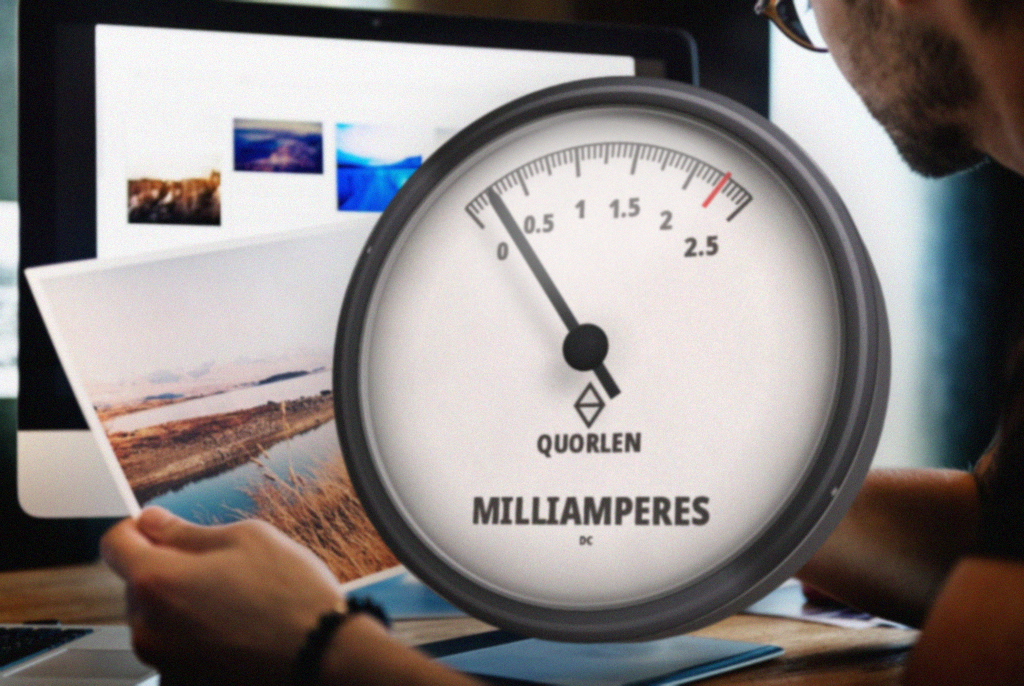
value=0.25 unit=mA
